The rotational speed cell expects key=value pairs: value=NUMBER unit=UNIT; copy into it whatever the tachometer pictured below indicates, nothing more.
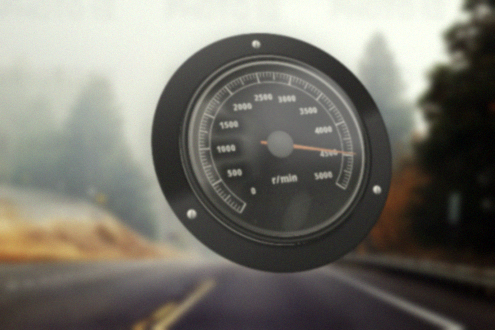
value=4500 unit=rpm
